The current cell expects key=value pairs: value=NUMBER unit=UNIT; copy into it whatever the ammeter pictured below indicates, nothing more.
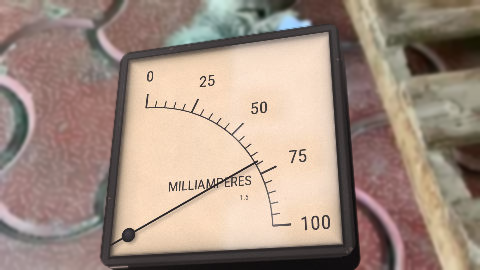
value=70 unit=mA
